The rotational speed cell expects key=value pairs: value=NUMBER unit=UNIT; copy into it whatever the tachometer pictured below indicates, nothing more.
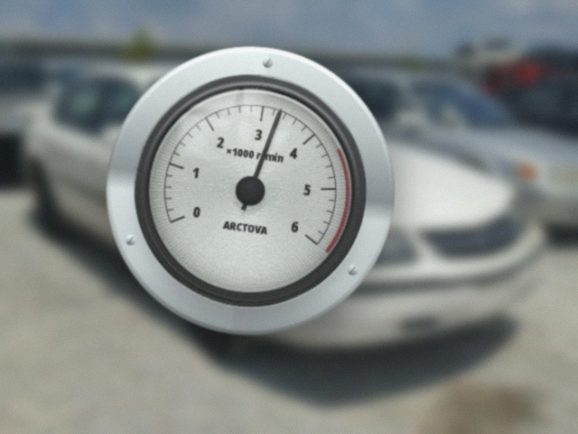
value=3300 unit=rpm
